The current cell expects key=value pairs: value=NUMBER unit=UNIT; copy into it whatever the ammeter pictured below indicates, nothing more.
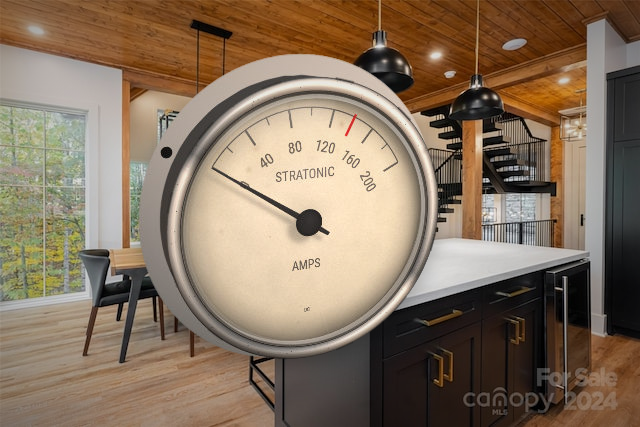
value=0 unit=A
